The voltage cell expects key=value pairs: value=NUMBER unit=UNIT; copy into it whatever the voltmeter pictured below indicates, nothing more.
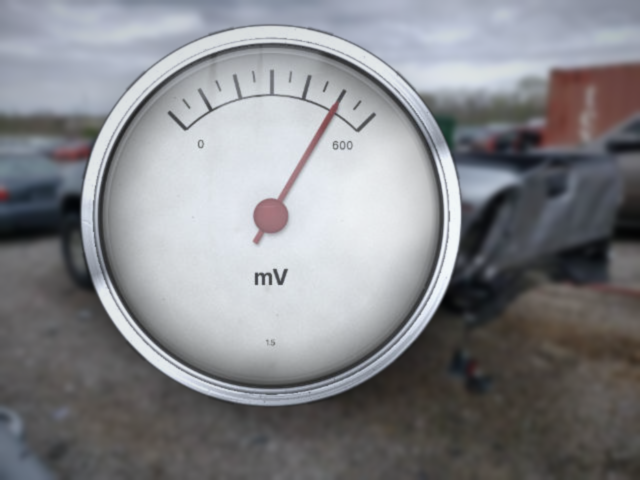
value=500 unit=mV
